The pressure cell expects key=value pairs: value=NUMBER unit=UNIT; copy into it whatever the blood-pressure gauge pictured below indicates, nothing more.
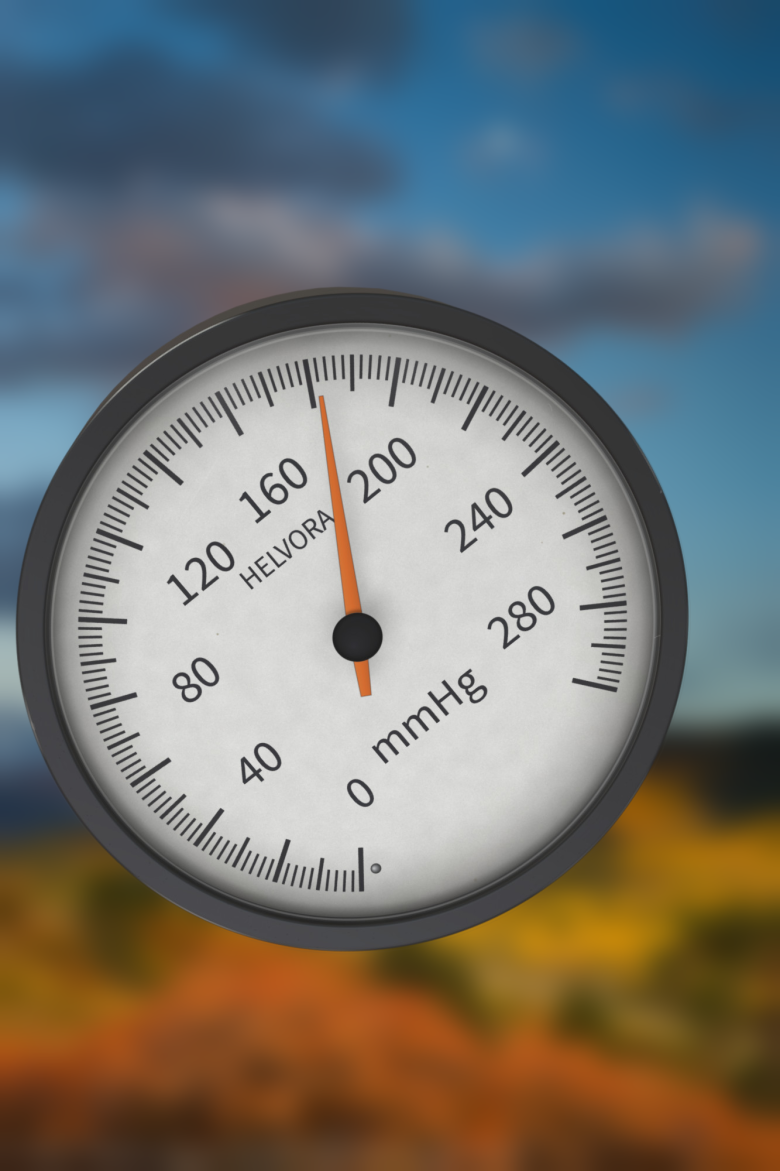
value=182 unit=mmHg
